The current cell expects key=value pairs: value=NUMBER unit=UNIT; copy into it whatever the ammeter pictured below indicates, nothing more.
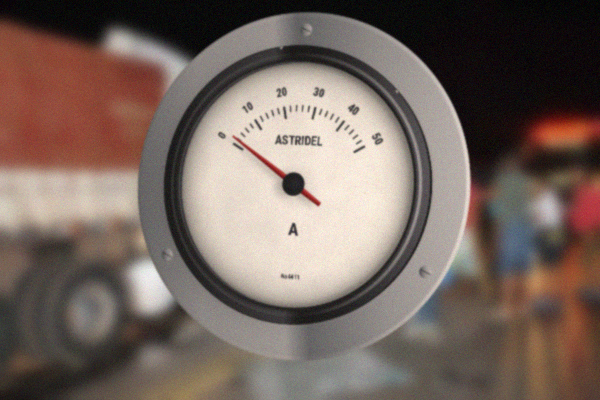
value=2 unit=A
